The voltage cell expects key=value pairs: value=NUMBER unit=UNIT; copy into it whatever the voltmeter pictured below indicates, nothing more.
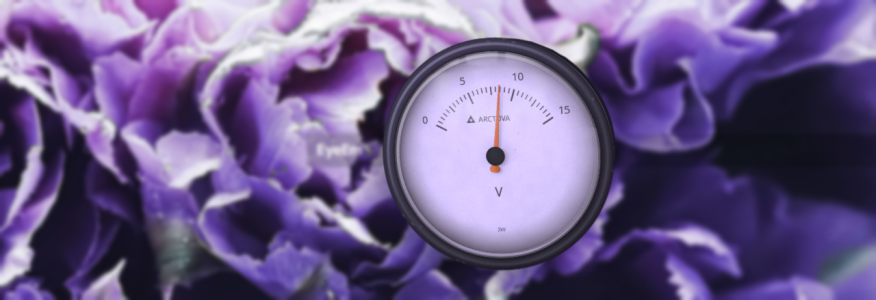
value=8.5 unit=V
